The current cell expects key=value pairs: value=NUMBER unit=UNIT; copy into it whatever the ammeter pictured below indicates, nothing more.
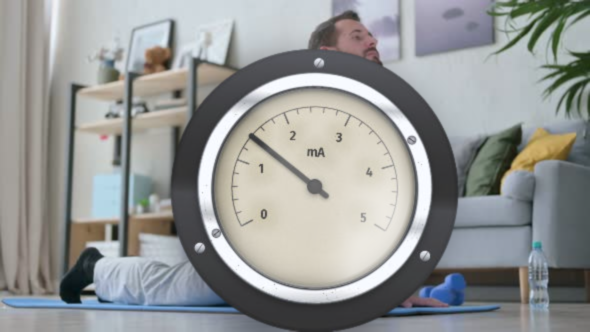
value=1.4 unit=mA
